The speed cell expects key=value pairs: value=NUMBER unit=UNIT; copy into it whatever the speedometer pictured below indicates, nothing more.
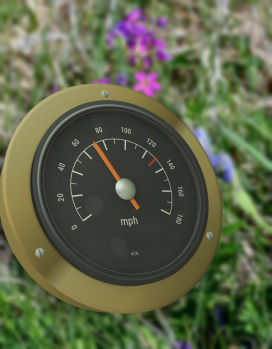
value=70 unit=mph
